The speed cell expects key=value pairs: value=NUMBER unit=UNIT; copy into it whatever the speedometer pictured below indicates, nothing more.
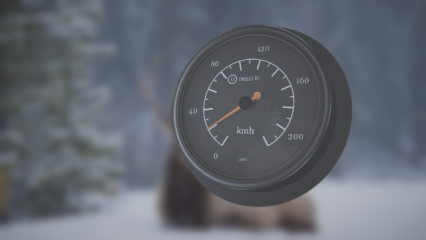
value=20 unit=km/h
